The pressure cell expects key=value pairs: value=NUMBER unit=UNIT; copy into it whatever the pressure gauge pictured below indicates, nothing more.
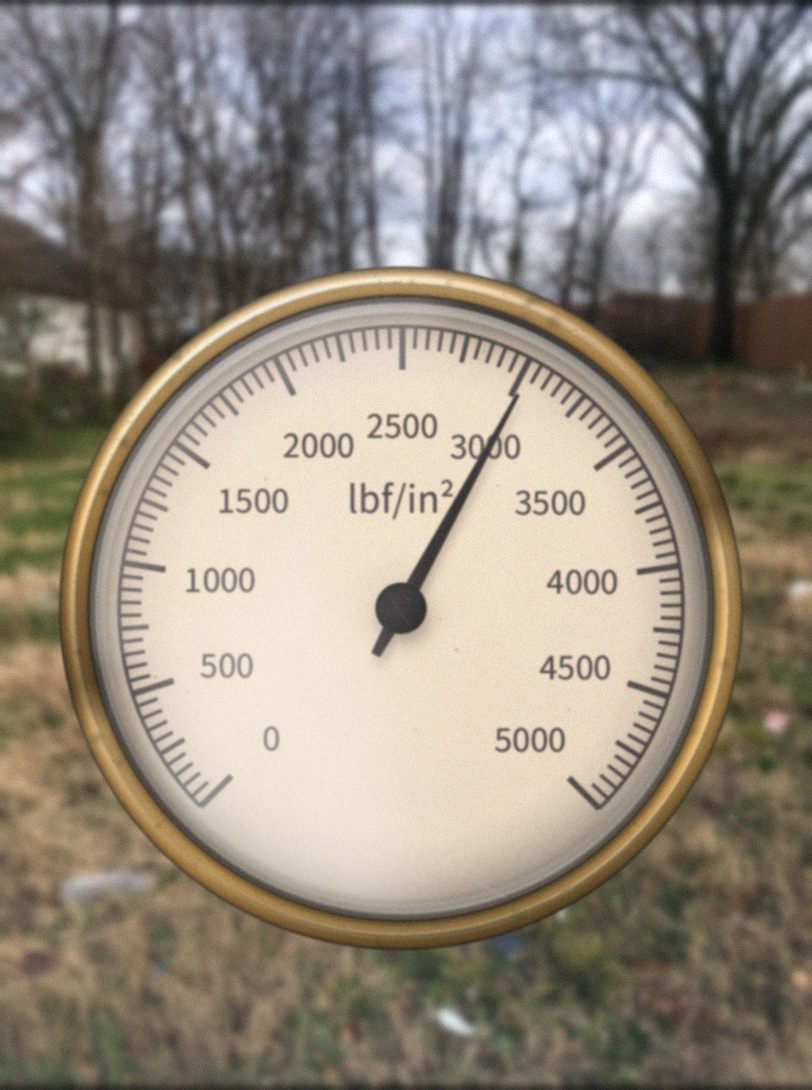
value=3025 unit=psi
